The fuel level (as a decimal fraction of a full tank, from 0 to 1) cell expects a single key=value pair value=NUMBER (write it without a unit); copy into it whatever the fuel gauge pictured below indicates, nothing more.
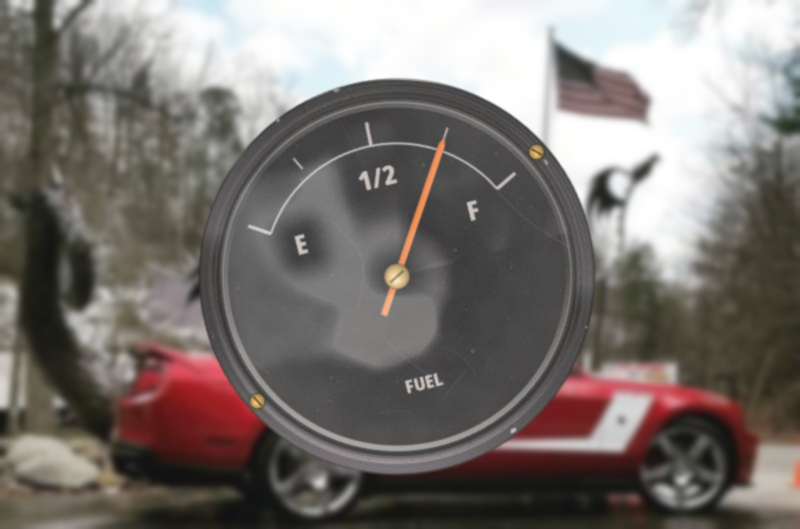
value=0.75
